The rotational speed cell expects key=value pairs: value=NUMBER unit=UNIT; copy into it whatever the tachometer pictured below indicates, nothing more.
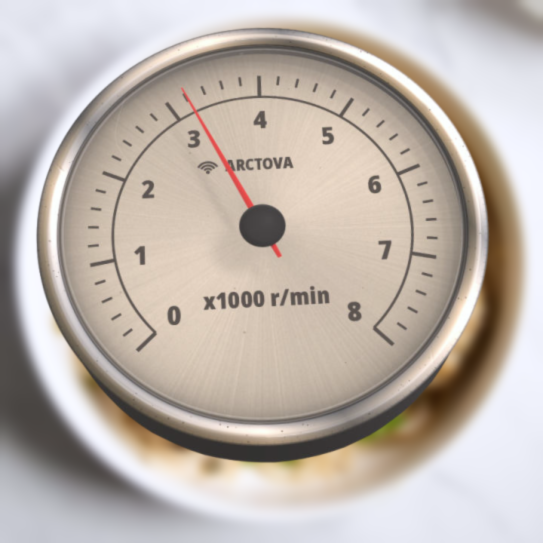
value=3200 unit=rpm
